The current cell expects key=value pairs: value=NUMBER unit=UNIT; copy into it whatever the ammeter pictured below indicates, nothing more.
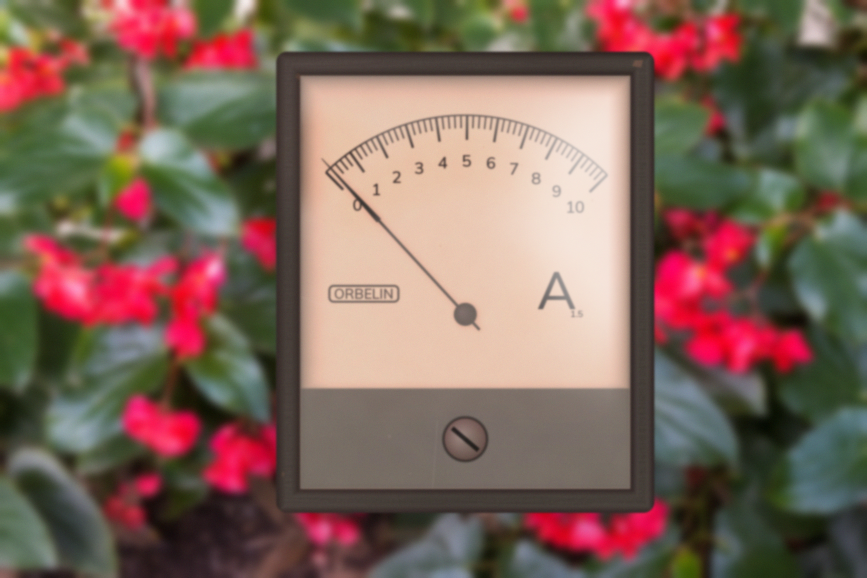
value=0.2 unit=A
